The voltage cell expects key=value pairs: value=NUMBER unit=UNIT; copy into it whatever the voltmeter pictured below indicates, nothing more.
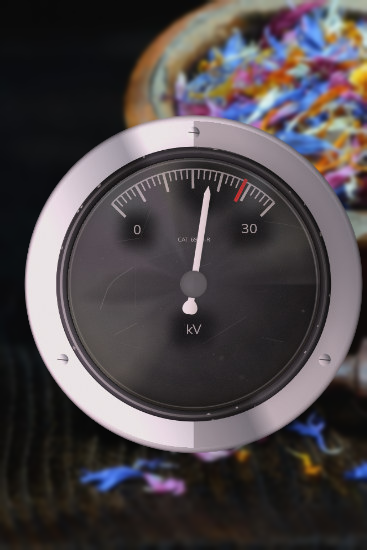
value=18 unit=kV
